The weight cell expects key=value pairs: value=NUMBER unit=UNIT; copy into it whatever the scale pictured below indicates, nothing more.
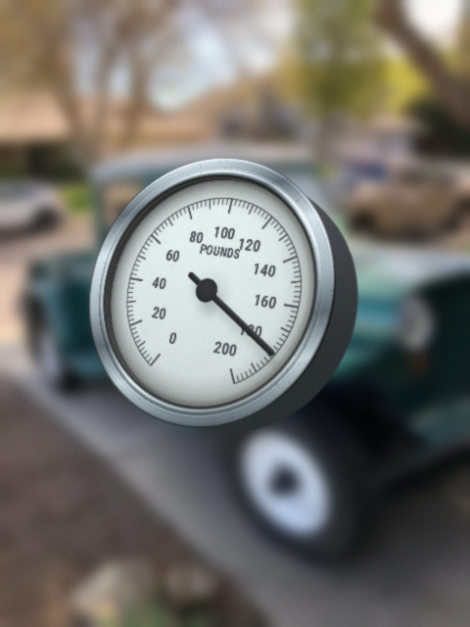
value=180 unit=lb
